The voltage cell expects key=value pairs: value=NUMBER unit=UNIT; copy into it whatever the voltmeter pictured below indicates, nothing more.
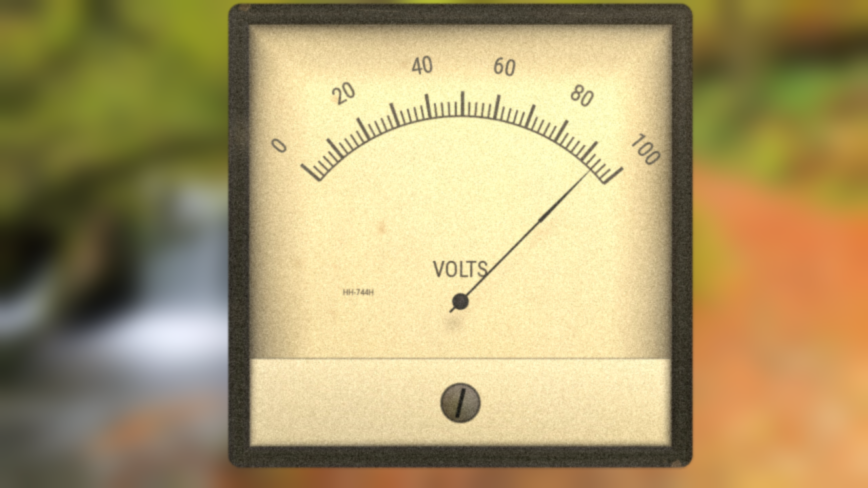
value=94 unit=V
